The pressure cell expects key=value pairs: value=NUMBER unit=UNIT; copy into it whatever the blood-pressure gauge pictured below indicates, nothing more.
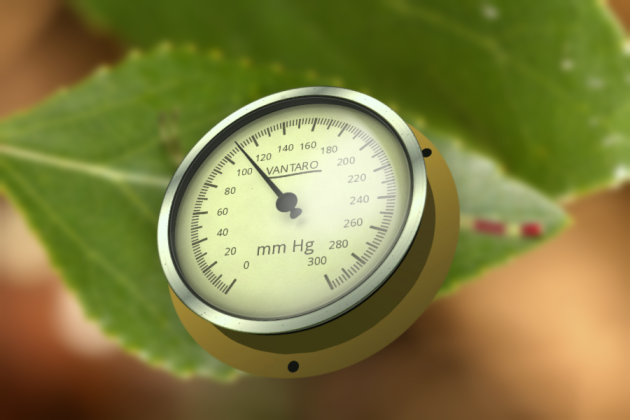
value=110 unit=mmHg
